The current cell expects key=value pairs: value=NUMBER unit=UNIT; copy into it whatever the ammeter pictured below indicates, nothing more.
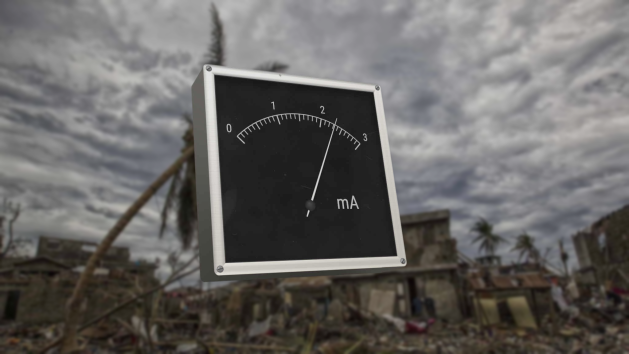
value=2.3 unit=mA
